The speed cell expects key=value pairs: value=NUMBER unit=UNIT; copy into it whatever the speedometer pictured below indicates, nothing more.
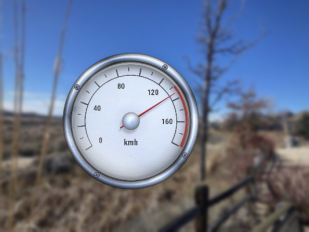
value=135 unit=km/h
